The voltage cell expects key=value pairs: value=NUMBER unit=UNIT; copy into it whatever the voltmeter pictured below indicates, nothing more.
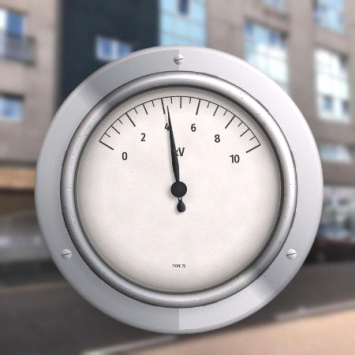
value=4.25 unit=kV
